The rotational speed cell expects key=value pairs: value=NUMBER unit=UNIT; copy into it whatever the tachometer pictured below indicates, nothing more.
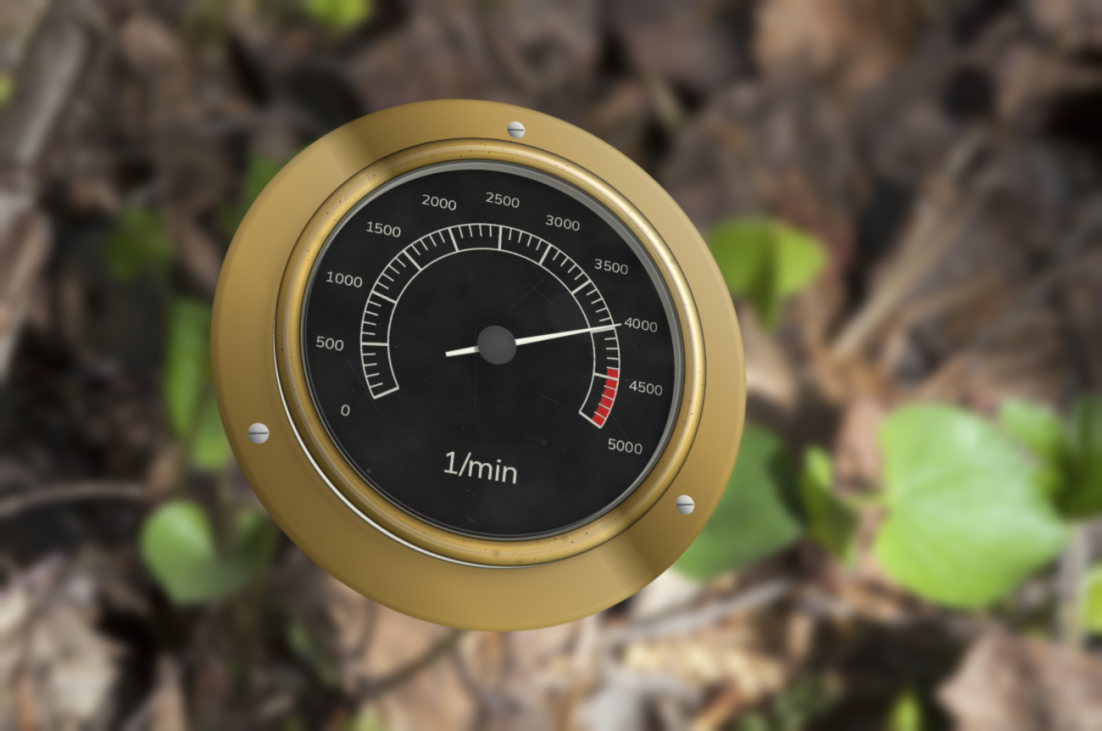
value=4000 unit=rpm
